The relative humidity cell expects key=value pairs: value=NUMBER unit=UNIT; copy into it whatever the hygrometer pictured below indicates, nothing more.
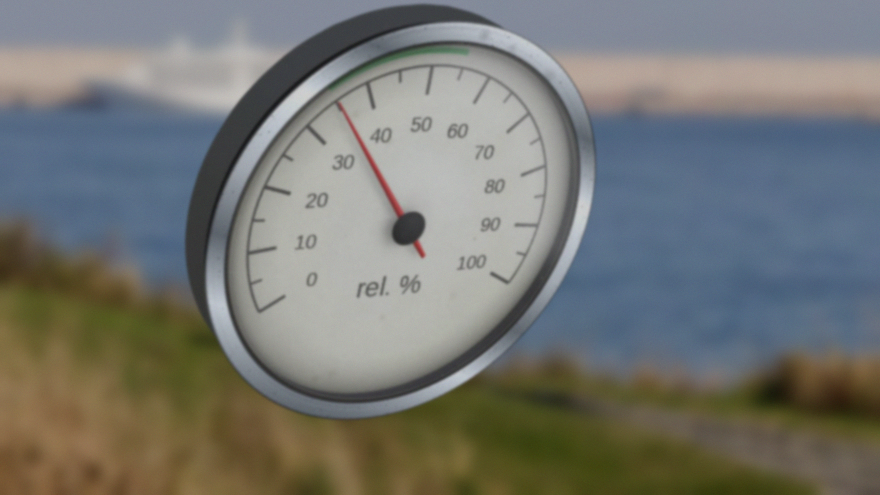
value=35 unit=%
